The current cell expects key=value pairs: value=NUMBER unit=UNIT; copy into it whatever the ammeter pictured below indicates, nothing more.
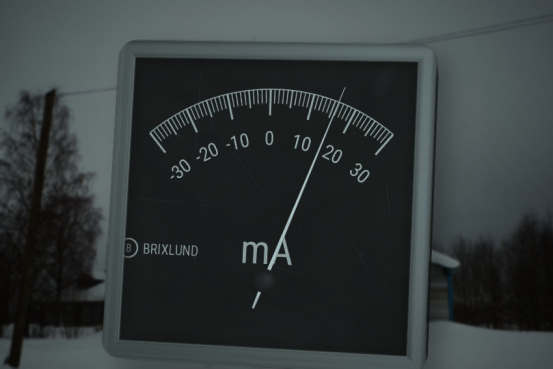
value=16 unit=mA
